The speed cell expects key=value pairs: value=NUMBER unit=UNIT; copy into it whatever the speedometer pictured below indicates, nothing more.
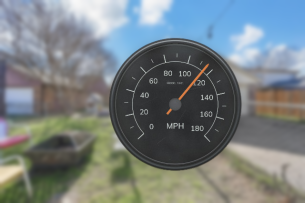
value=115 unit=mph
